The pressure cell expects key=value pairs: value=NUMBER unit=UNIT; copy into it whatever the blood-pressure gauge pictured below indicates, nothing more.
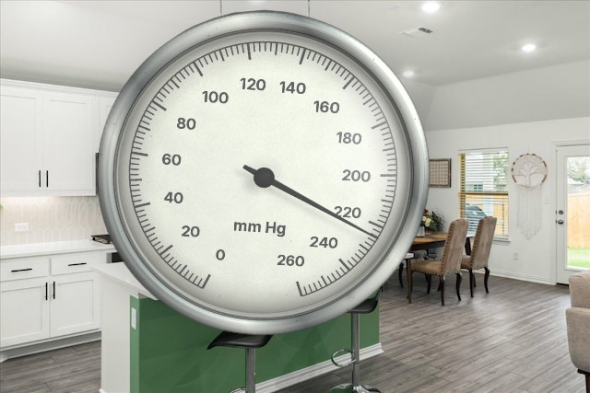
value=224 unit=mmHg
